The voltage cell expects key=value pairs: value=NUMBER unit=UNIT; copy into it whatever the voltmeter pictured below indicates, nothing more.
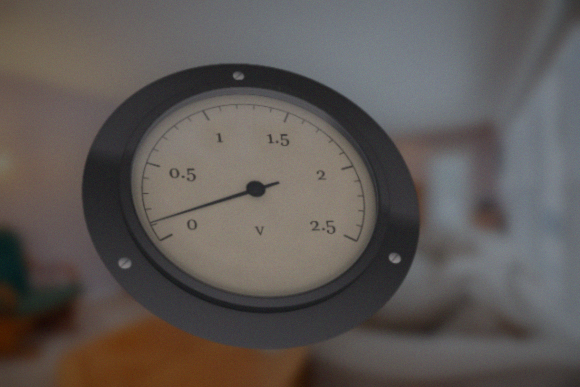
value=0.1 unit=V
